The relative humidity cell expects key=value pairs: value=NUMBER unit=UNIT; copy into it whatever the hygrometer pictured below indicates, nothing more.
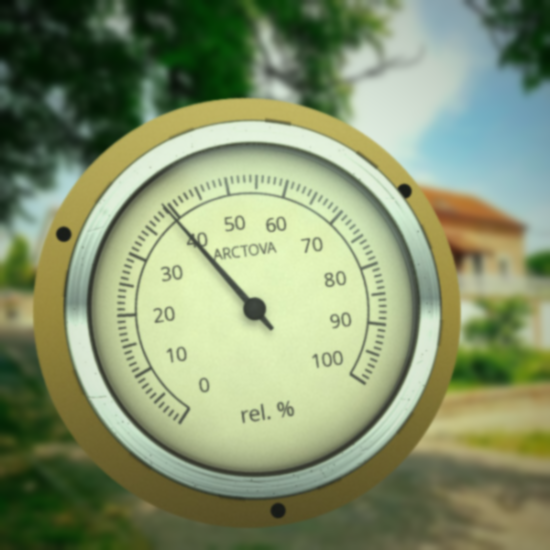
value=39 unit=%
